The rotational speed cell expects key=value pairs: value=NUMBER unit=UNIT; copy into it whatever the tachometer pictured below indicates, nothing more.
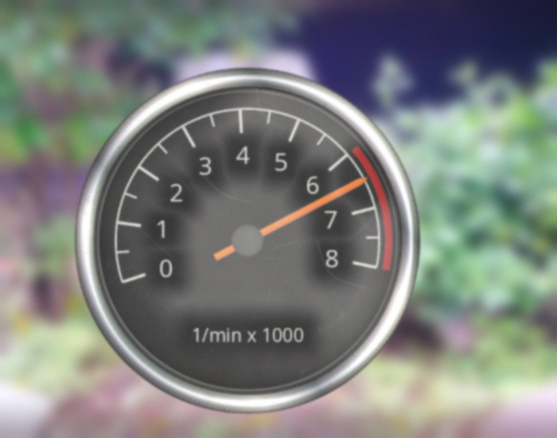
value=6500 unit=rpm
